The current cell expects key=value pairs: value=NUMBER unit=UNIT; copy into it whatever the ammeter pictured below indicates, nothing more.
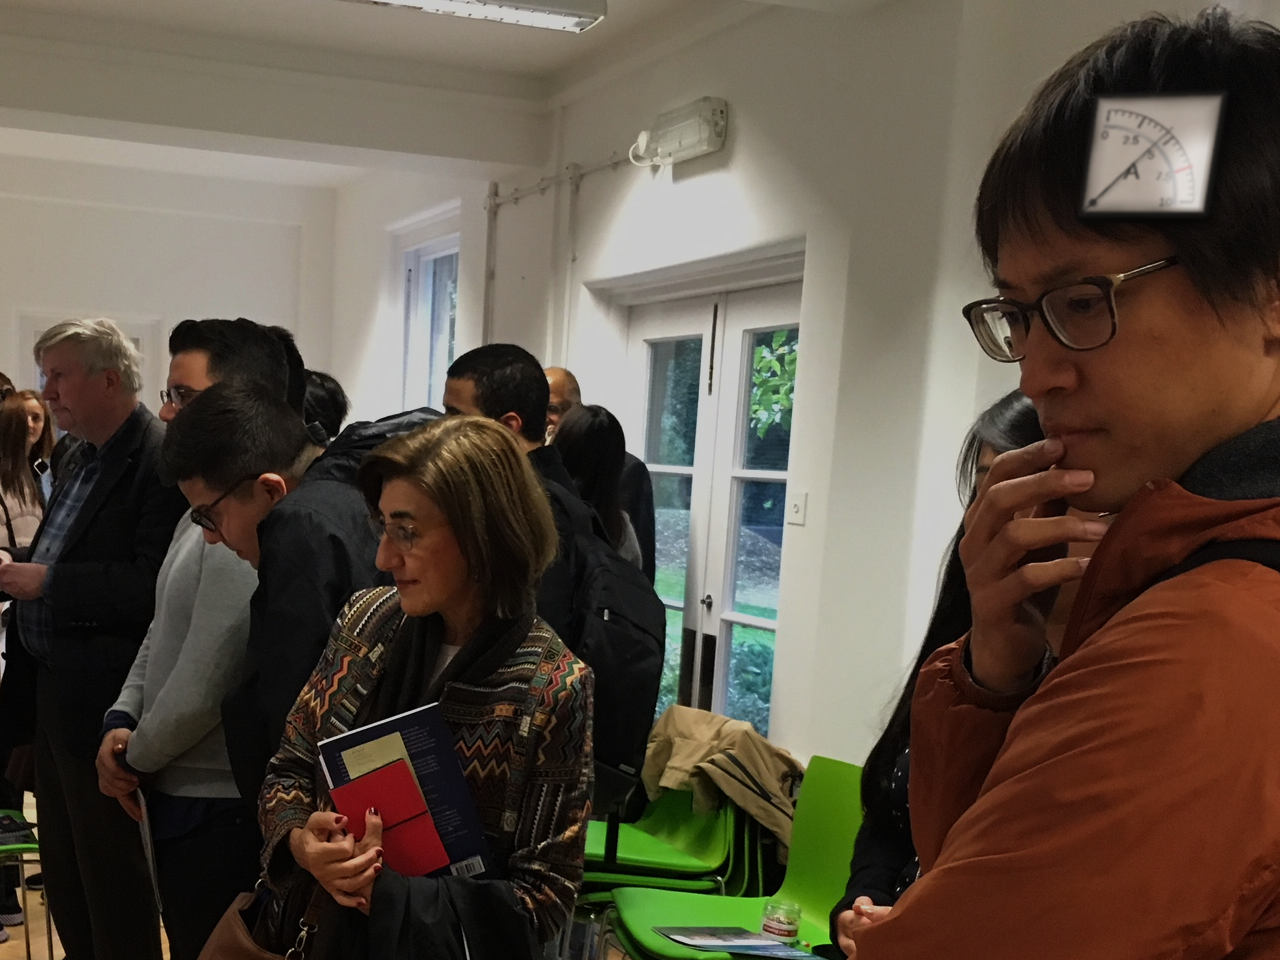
value=4.5 unit=A
